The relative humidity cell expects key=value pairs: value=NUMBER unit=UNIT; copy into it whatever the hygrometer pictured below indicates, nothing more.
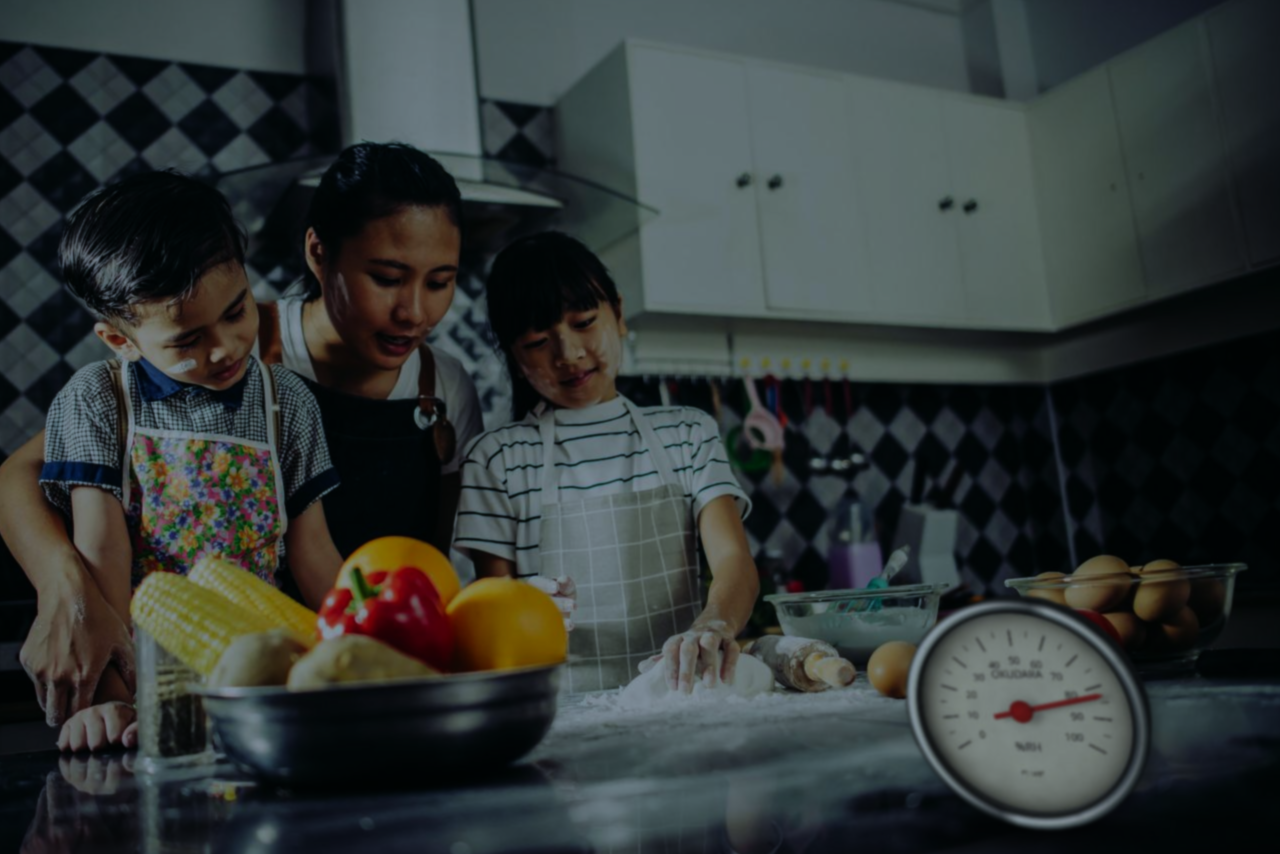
value=82.5 unit=%
